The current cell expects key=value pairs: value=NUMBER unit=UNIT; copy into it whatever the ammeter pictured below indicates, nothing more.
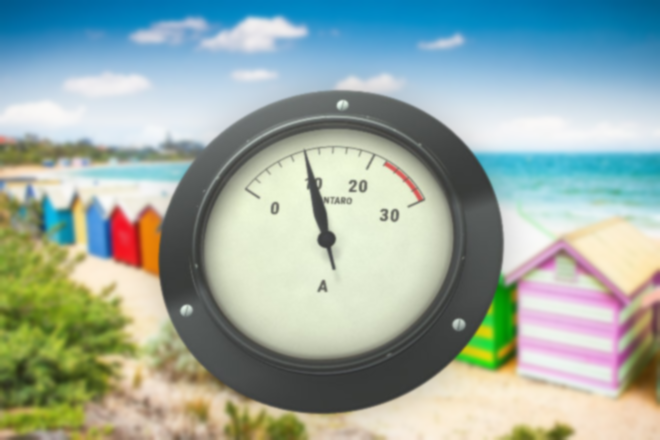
value=10 unit=A
